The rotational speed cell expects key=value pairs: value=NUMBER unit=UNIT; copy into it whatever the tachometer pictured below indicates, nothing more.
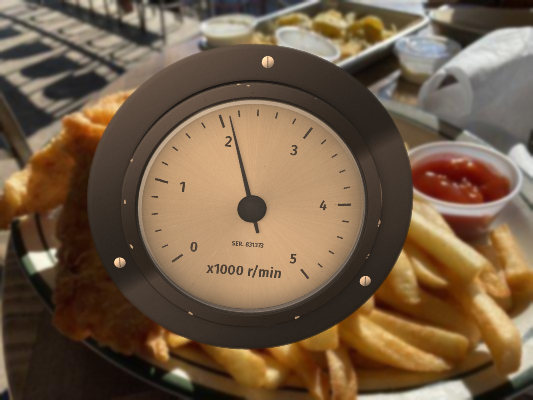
value=2100 unit=rpm
